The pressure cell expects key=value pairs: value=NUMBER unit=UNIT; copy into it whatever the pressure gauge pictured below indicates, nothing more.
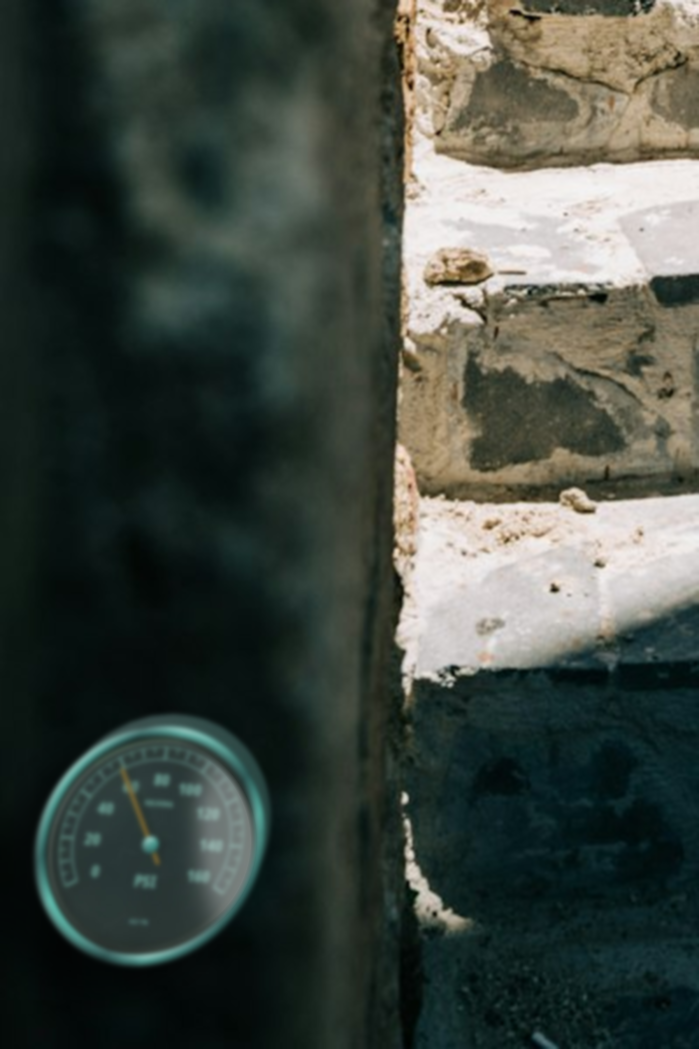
value=60 unit=psi
